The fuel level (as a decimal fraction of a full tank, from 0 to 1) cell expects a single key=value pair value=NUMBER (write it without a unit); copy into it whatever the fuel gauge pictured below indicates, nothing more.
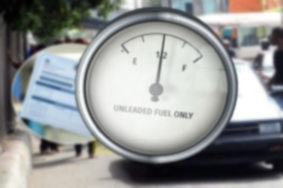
value=0.5
